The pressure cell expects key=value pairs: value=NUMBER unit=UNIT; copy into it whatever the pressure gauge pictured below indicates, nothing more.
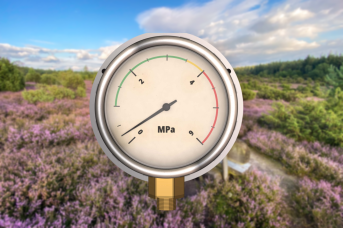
value=0.25 unit=MPa
